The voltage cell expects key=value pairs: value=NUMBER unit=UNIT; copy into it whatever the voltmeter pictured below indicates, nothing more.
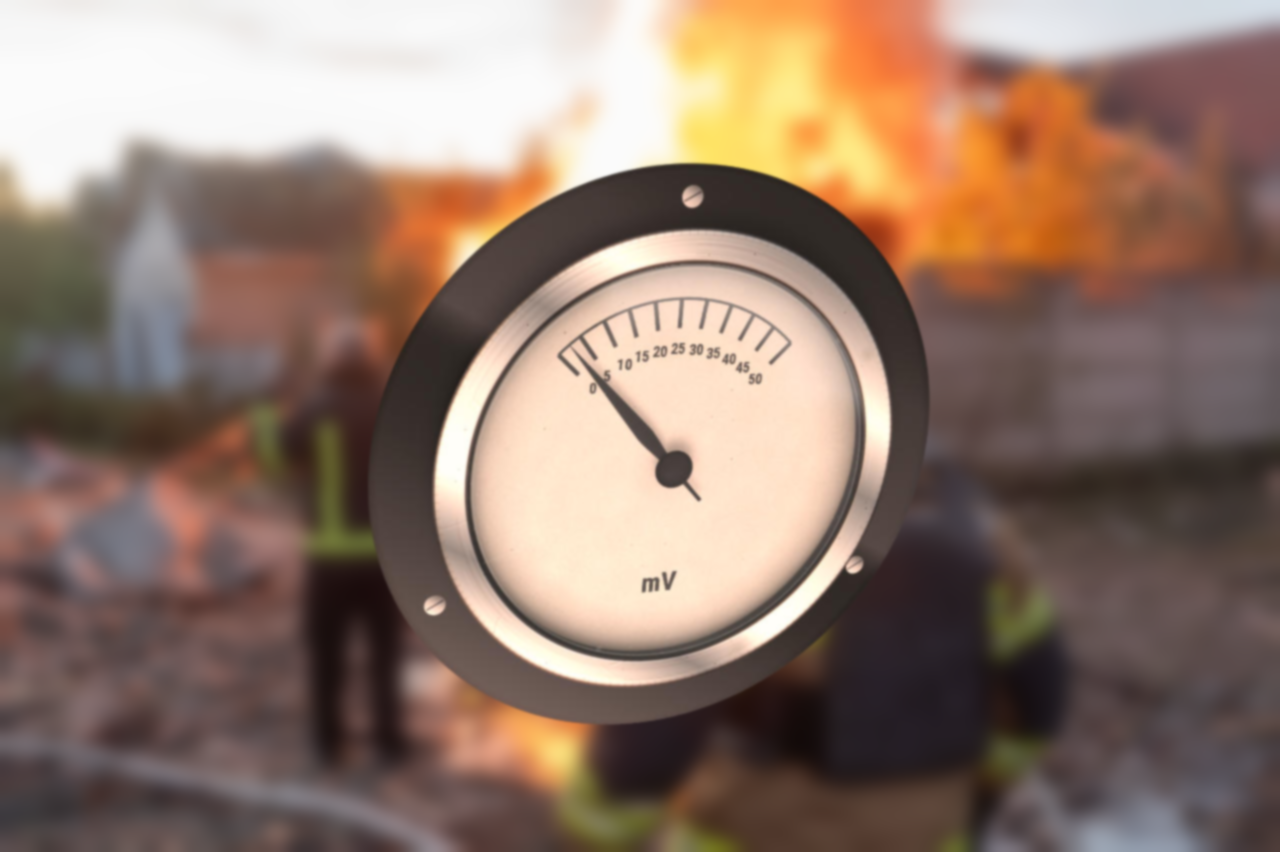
value=2.5 unit=mV
